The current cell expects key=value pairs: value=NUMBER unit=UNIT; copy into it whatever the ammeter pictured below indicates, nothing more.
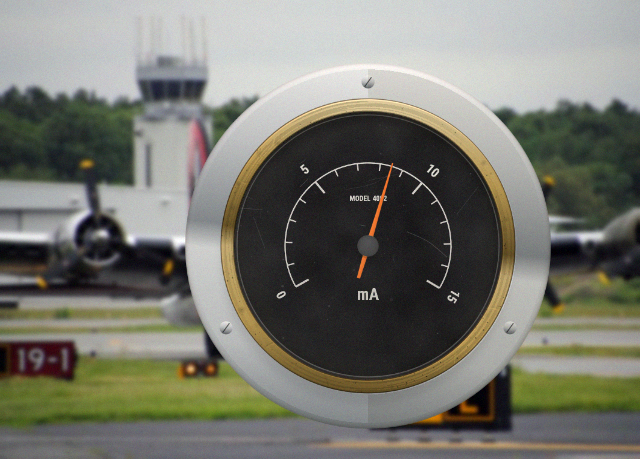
value=8.5 unit=mA
